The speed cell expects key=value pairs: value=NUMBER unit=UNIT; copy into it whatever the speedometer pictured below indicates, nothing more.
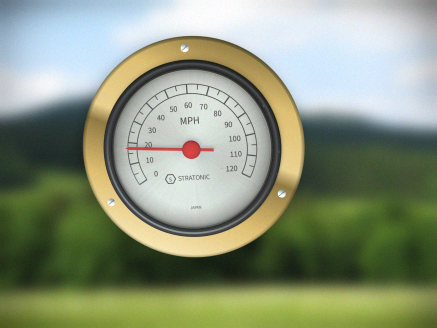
value=17.5 unit=mph
